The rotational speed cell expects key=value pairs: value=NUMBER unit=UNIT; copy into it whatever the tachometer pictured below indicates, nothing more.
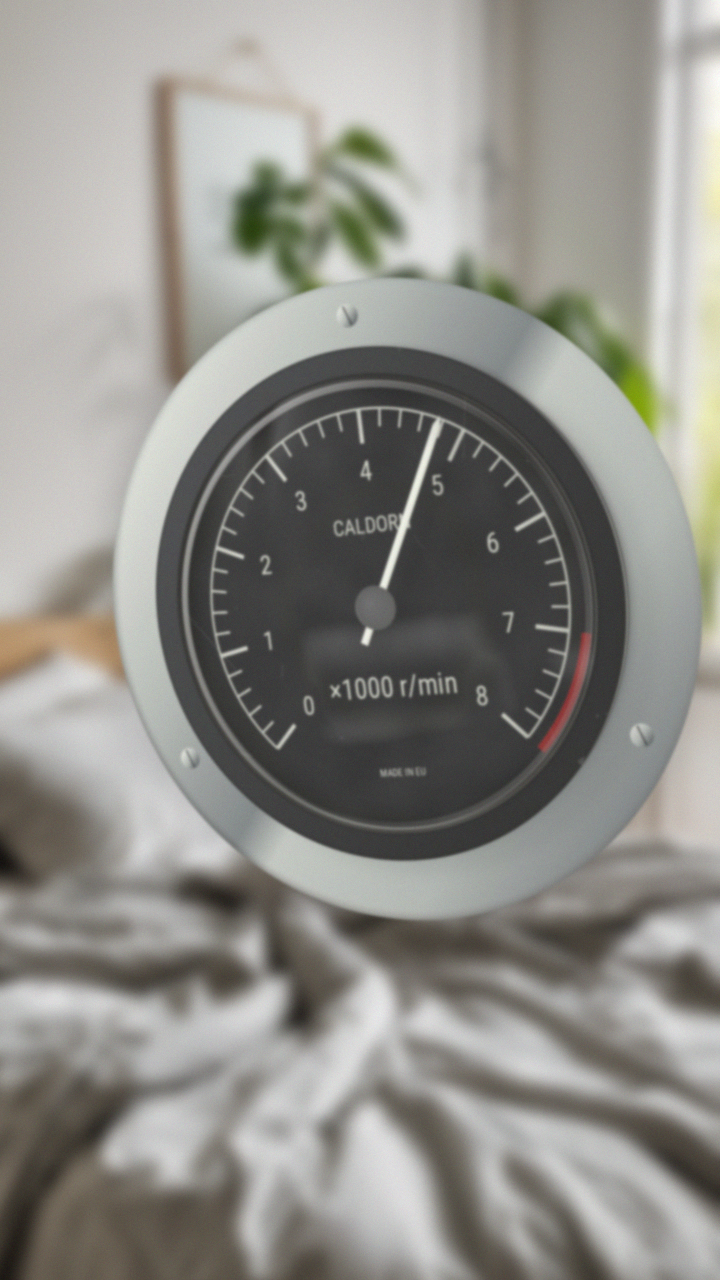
value=4800 unit=rpm
